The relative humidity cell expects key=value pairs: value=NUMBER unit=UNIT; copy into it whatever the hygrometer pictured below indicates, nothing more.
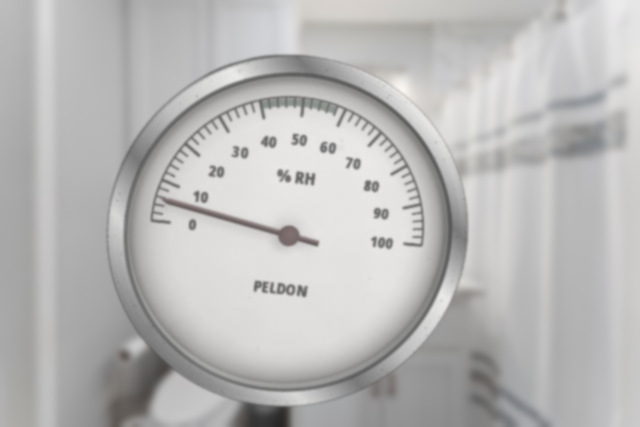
value=6 unit=%
